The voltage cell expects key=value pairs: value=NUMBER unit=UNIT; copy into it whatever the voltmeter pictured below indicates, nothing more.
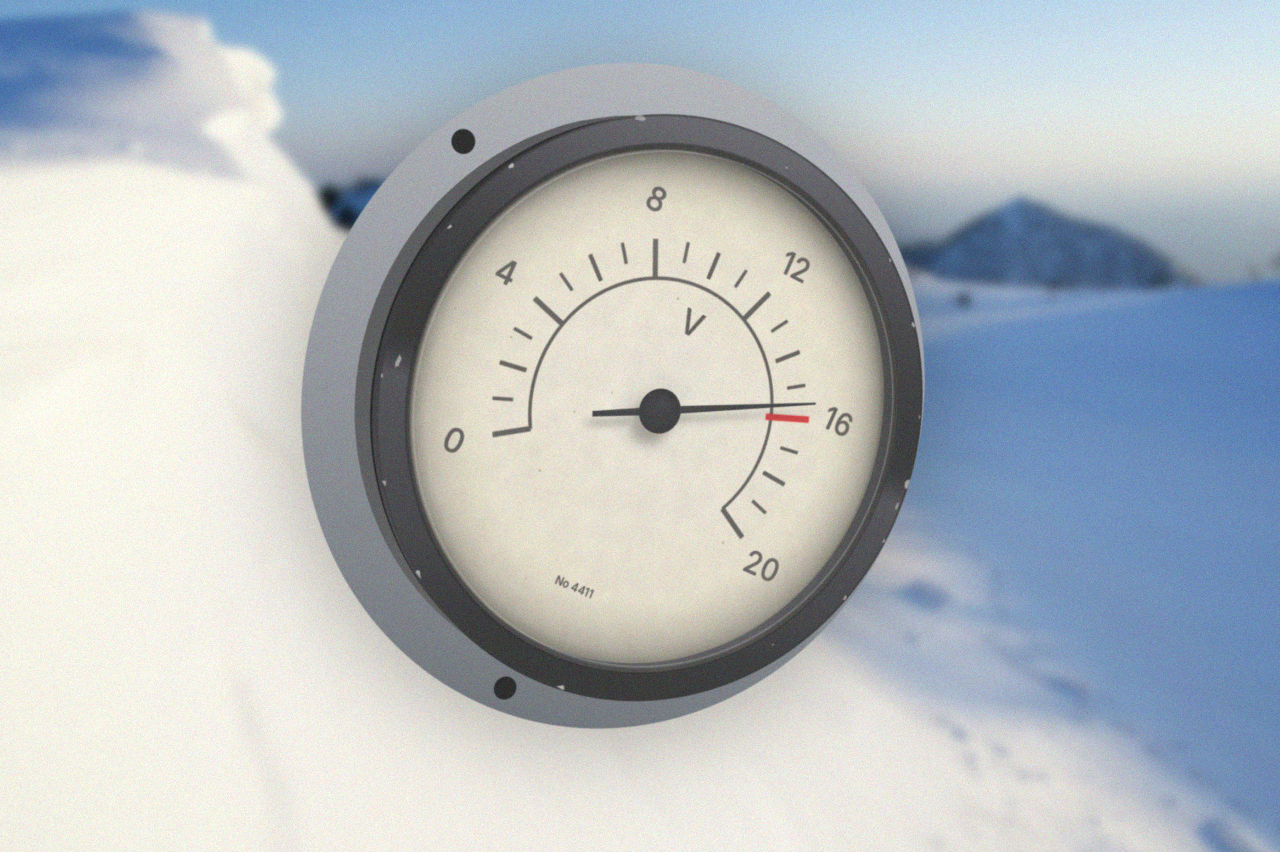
value=15.5 unit=V
